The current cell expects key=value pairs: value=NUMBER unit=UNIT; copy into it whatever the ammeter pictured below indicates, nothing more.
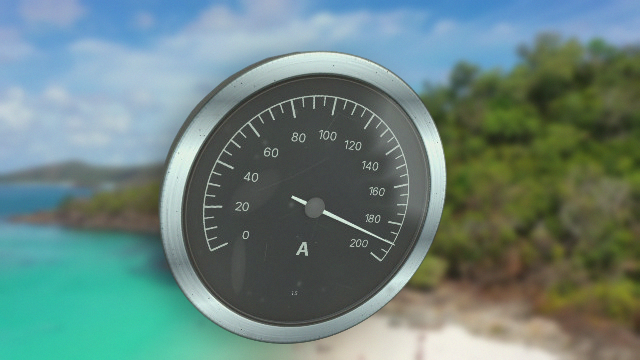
value=190 unit=A
